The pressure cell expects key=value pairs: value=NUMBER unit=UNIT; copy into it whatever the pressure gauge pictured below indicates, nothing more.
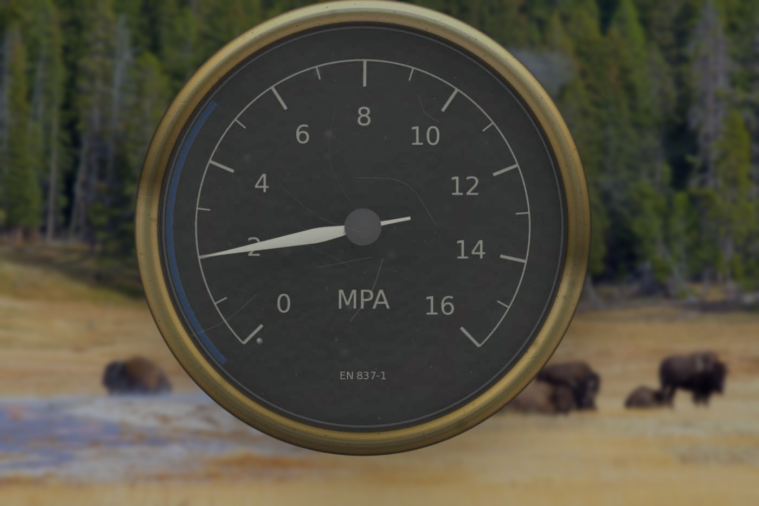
value=2 unit=MPa
